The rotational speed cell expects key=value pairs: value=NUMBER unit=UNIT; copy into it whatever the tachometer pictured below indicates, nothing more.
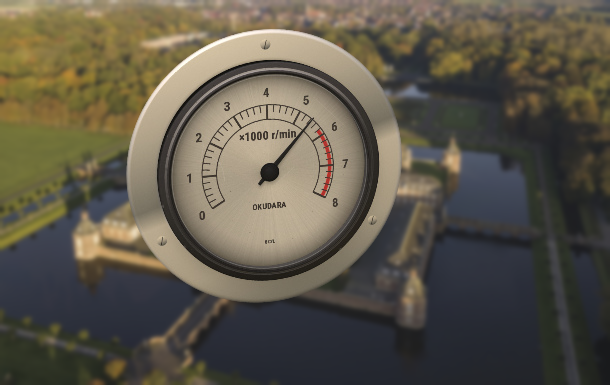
value=5400 unit=rpm
